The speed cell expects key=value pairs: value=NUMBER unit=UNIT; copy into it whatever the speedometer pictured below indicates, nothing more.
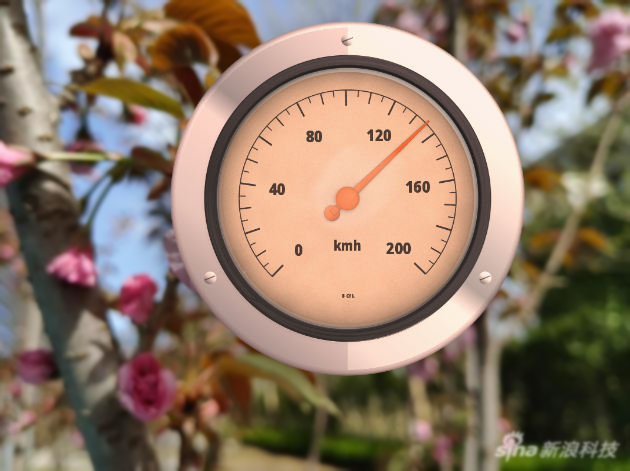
value=135 unit=km/h
